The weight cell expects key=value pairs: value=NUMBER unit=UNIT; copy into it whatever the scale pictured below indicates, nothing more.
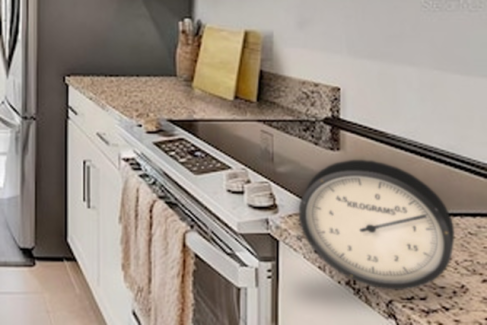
value=0.75 unit=kg
